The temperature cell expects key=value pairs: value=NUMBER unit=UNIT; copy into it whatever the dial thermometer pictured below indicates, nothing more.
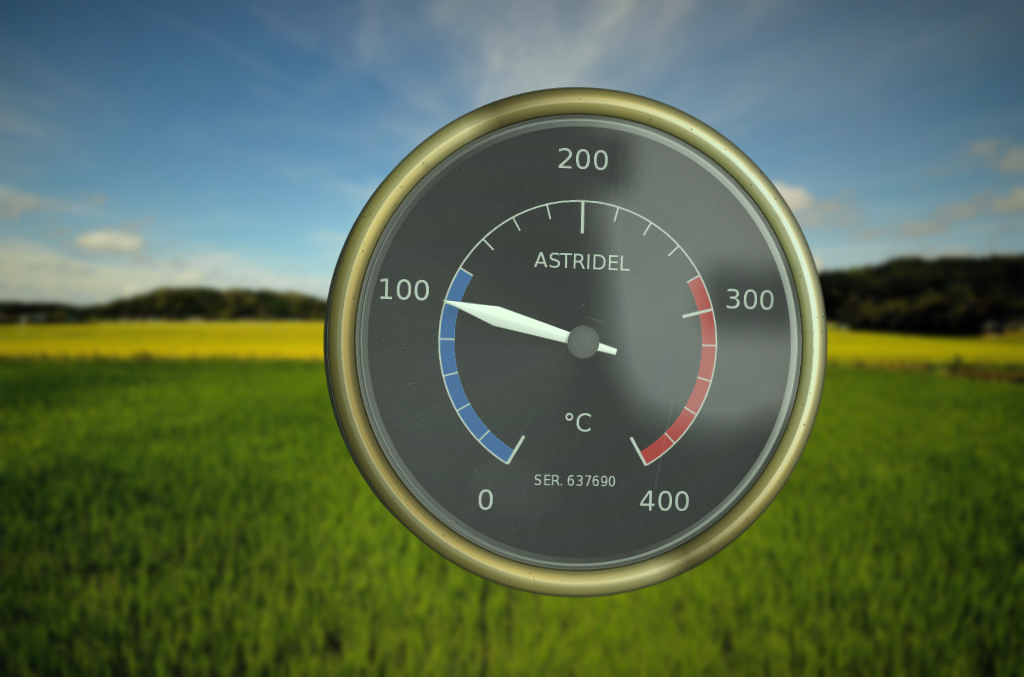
value=100 unit=°C
